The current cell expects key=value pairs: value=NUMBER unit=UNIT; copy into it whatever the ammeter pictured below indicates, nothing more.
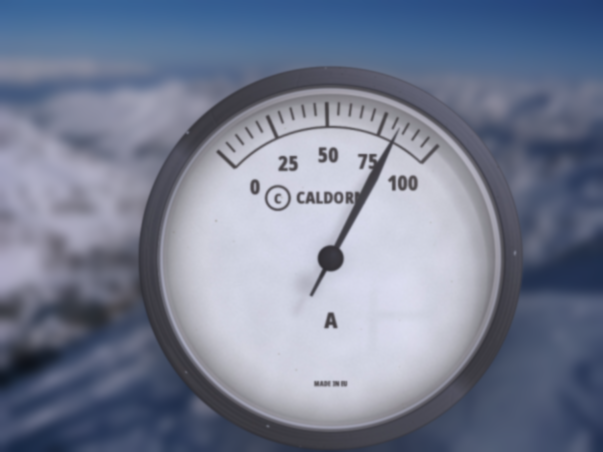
value=82.5 unit=A
